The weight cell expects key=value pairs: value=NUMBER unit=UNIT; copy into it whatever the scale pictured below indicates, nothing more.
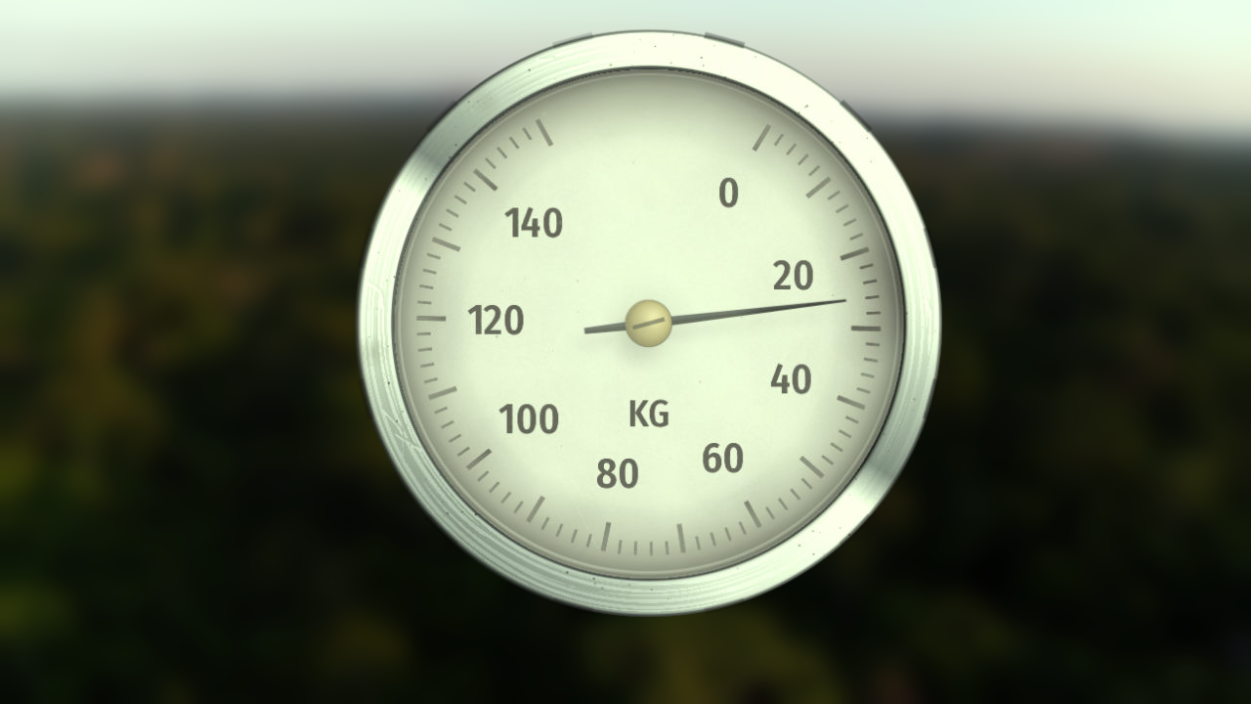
value=26 unit=kg
